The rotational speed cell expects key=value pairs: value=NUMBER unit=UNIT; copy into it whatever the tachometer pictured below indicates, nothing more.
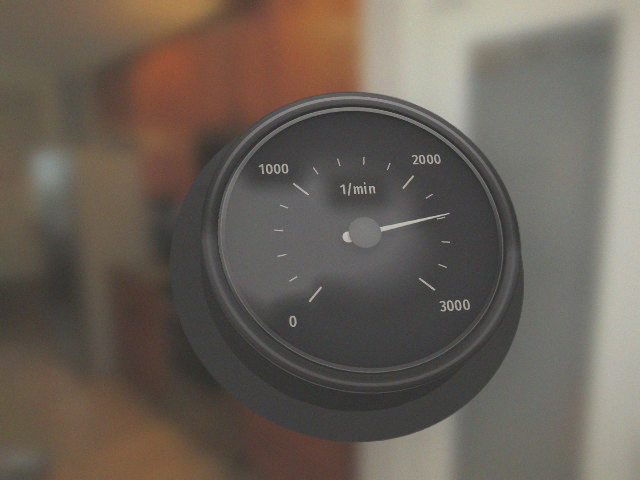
value=2400 unit=rpm
